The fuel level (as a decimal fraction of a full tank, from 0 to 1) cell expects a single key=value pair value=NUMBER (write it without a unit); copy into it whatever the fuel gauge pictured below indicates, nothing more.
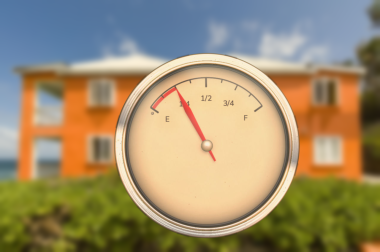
value=0.25
